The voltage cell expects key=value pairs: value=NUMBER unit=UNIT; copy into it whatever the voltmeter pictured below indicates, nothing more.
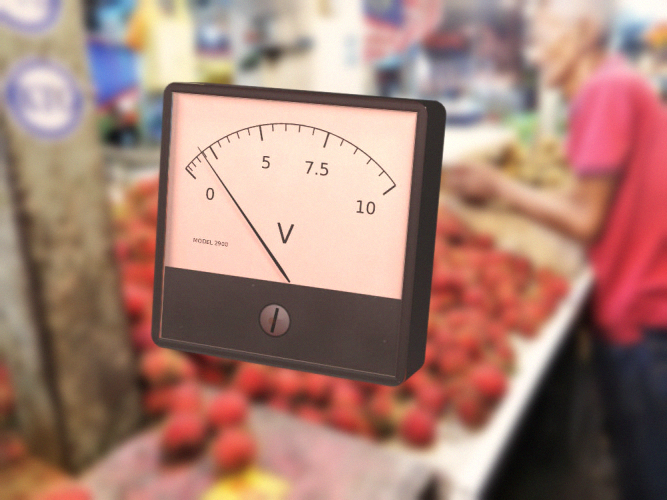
value=2 unit=V
